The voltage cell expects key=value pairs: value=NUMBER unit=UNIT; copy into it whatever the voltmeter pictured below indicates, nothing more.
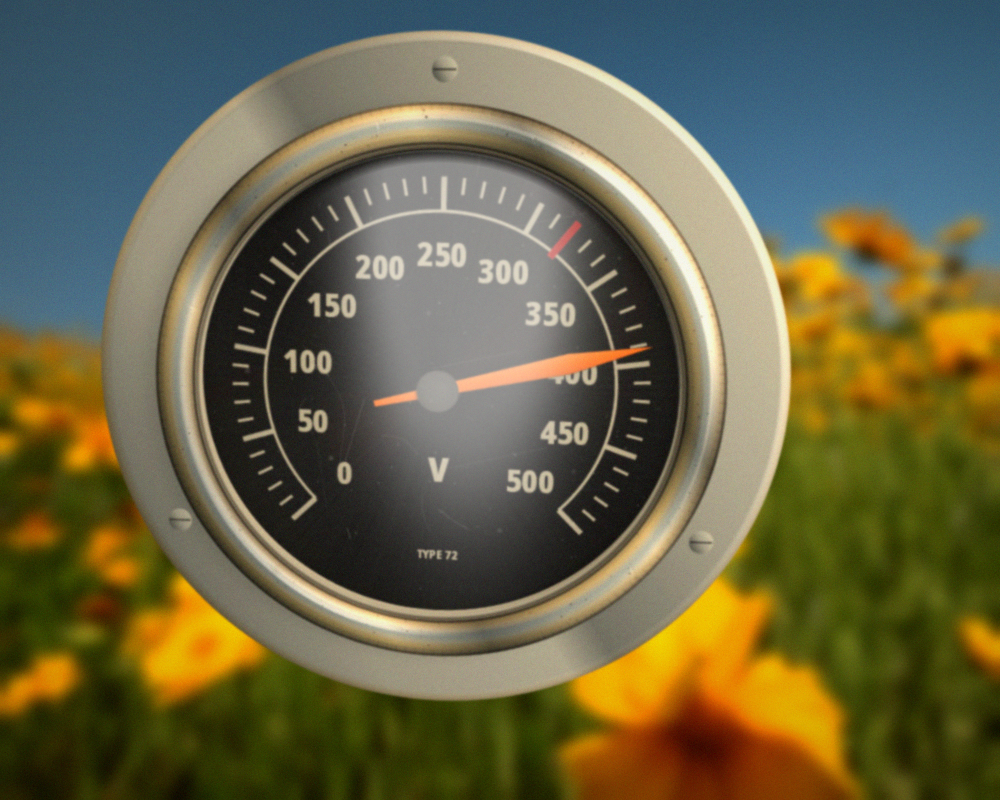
value=390 unit=V
